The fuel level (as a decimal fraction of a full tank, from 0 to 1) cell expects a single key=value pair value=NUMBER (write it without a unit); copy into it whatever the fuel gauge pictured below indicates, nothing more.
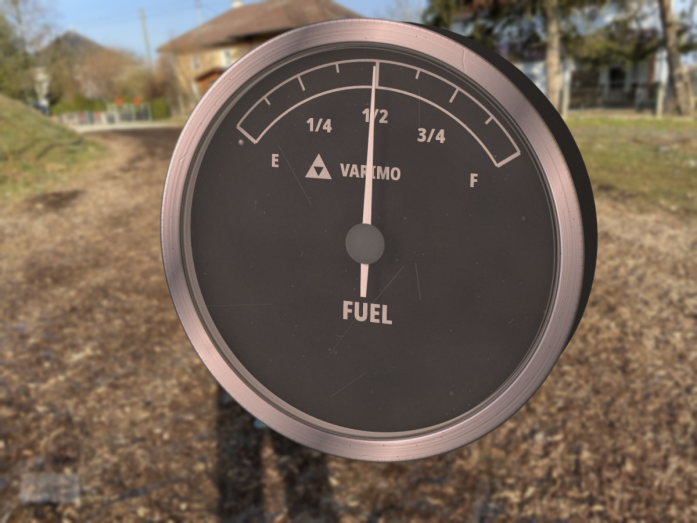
value=0.5
